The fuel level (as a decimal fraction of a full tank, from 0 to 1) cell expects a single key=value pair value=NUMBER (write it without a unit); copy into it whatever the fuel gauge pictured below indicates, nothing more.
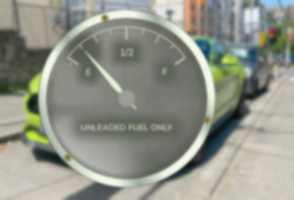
value=0.125
